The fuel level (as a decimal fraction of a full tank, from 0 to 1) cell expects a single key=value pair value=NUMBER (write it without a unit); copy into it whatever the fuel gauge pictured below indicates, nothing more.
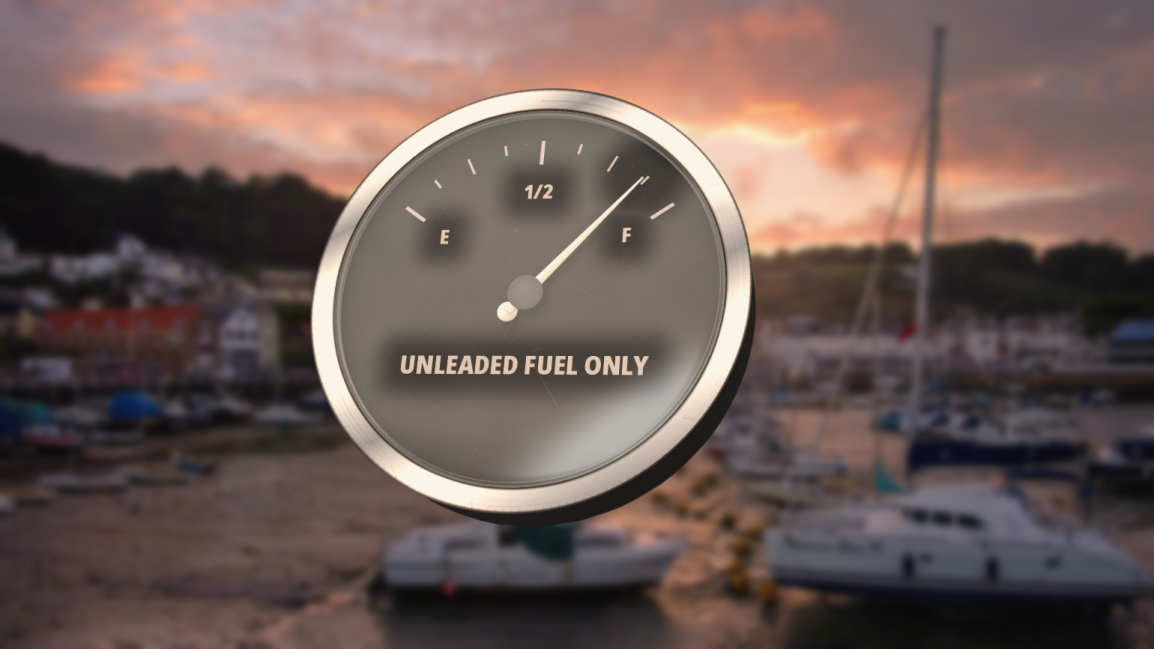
value=0.875
